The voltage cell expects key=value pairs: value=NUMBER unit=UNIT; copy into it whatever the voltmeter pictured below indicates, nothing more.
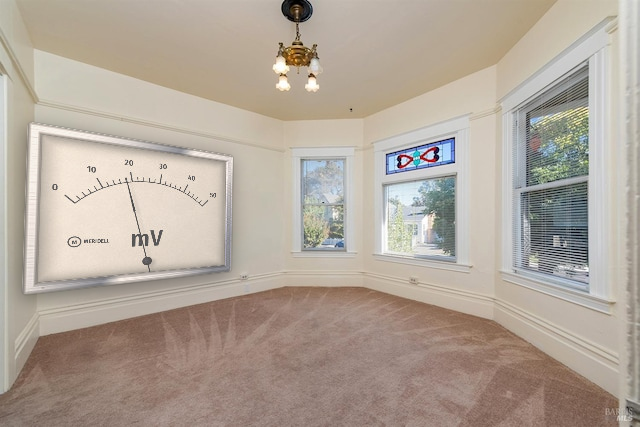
value=18 unit=mV
